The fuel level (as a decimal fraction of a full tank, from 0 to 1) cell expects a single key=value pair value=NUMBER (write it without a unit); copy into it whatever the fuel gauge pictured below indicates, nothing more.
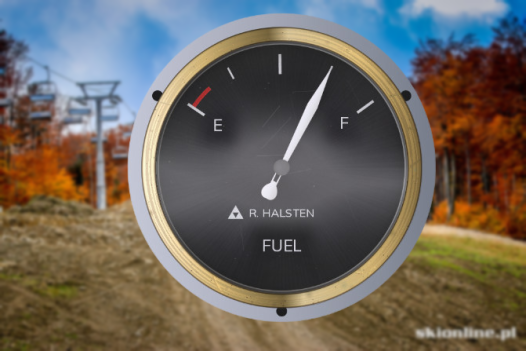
value=0.75
